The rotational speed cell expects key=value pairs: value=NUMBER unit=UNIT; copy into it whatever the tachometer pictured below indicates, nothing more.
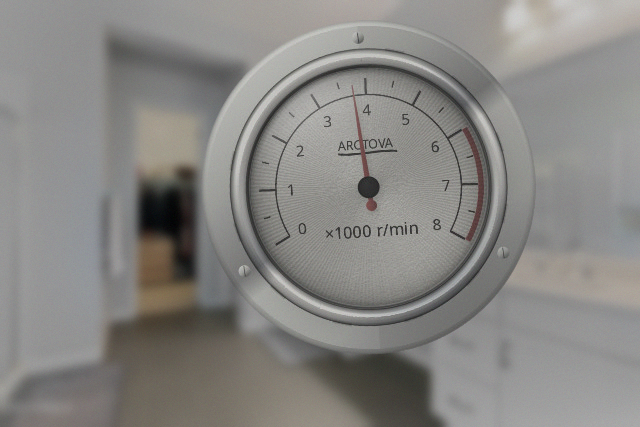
value=3750 unit=rpm
